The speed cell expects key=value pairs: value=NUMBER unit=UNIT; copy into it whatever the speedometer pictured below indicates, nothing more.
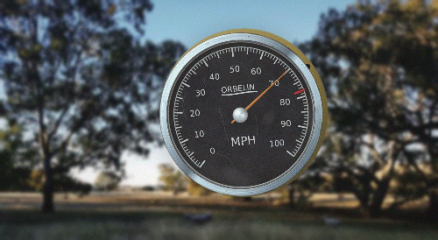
value=70 unit=mph
